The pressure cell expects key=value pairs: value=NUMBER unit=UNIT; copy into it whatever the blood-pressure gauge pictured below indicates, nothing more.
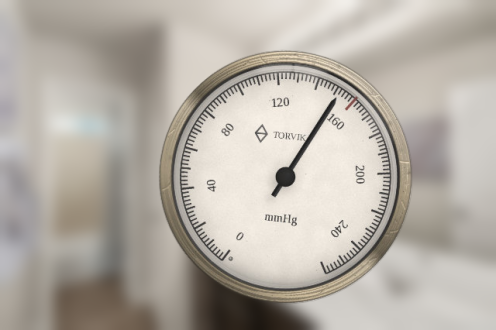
value=152 unit=mmHg
